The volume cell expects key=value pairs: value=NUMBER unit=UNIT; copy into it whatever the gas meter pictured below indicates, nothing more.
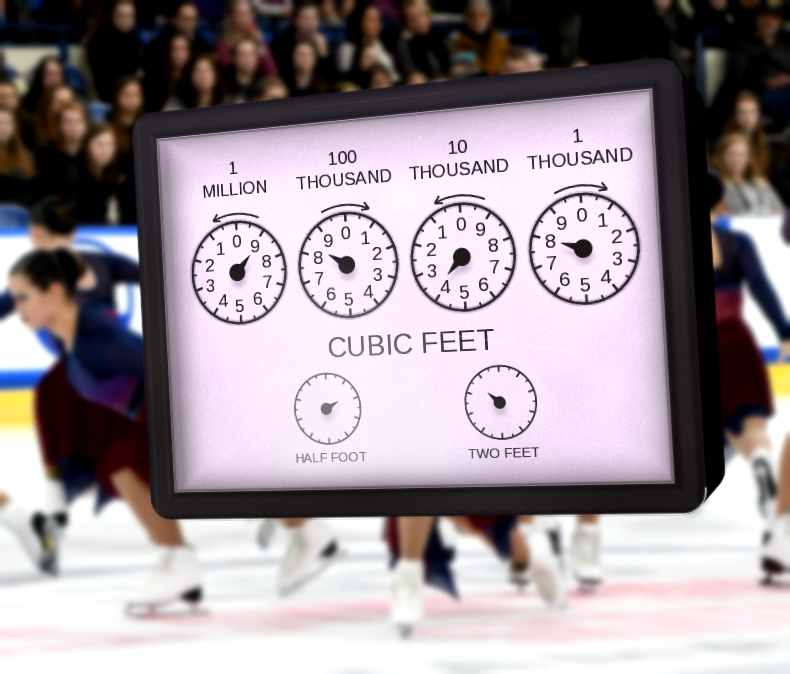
value=883800 unit=ft³
